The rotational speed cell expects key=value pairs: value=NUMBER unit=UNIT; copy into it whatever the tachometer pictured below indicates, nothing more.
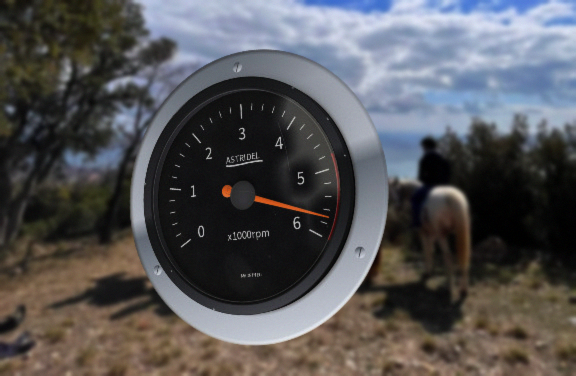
value=5700 unit=rpm
